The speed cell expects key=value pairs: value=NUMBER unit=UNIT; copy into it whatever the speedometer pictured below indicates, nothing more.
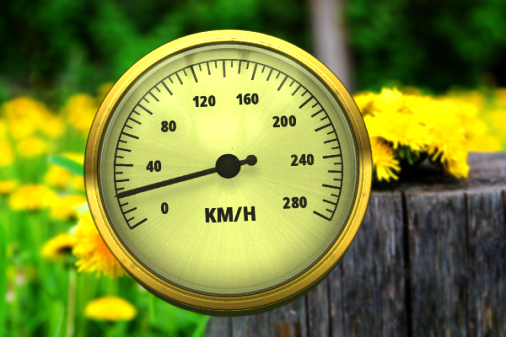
value=20 unit=km/h
